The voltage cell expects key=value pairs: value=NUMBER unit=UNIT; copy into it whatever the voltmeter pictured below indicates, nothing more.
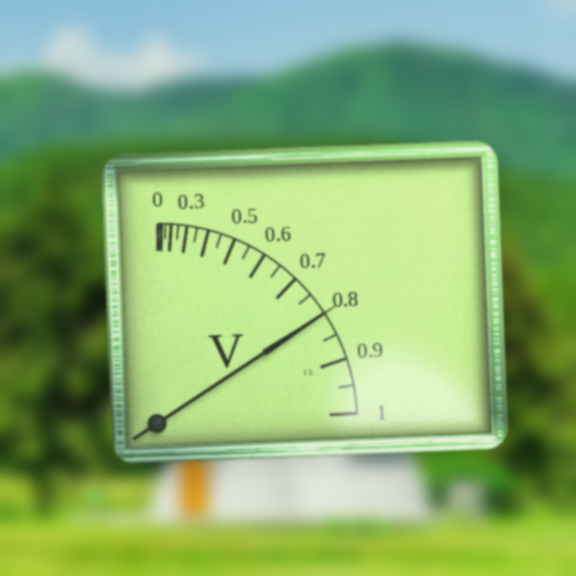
value=0.8 unit=V
